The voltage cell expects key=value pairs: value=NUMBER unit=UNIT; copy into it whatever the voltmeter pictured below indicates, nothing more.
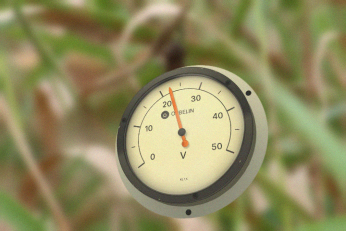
value=22.5 unit=V
